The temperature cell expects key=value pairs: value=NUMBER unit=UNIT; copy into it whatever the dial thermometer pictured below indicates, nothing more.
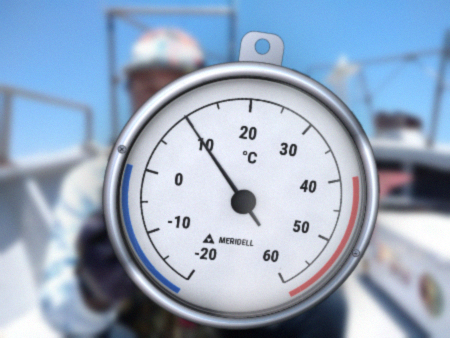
value=10 unit=°C
